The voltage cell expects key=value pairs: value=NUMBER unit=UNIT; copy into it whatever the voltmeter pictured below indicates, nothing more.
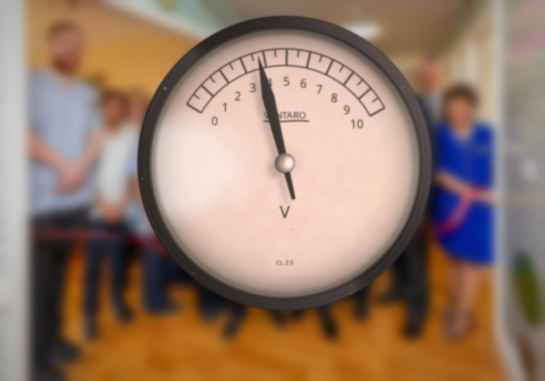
value=3.75 unit=V
